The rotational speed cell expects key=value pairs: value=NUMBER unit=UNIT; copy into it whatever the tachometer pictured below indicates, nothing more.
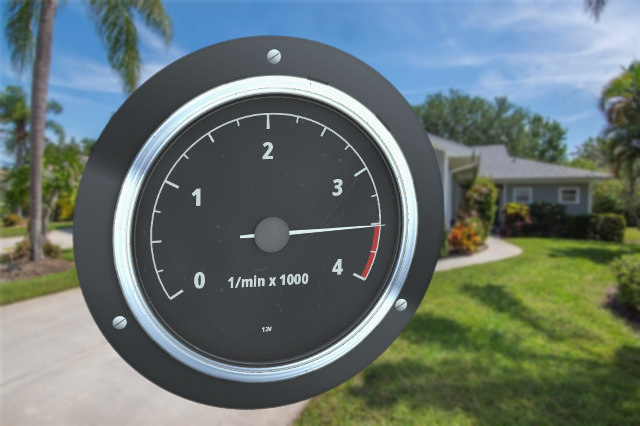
value=3500 unit=rpm
